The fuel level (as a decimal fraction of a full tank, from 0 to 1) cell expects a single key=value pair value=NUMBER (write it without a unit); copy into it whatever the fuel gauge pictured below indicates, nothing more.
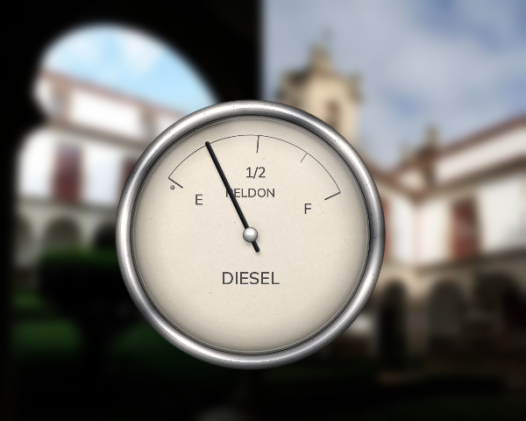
value=0.25
